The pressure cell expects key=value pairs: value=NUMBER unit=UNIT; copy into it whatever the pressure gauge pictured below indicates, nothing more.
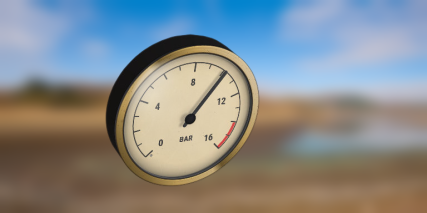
value=10 unit=bar
